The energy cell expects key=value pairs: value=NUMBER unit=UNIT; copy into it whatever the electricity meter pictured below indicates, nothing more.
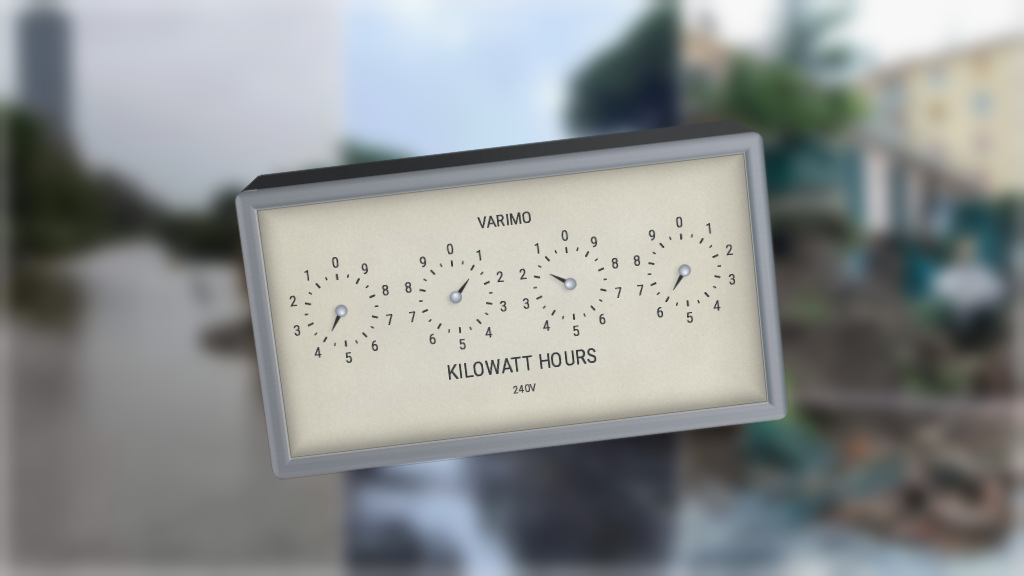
value=4116 unit=kWh
